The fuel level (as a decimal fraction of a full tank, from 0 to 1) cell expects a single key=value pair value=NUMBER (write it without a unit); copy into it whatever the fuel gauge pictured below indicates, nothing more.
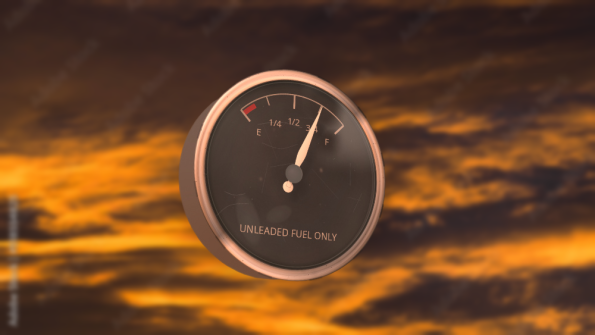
value=0.75
